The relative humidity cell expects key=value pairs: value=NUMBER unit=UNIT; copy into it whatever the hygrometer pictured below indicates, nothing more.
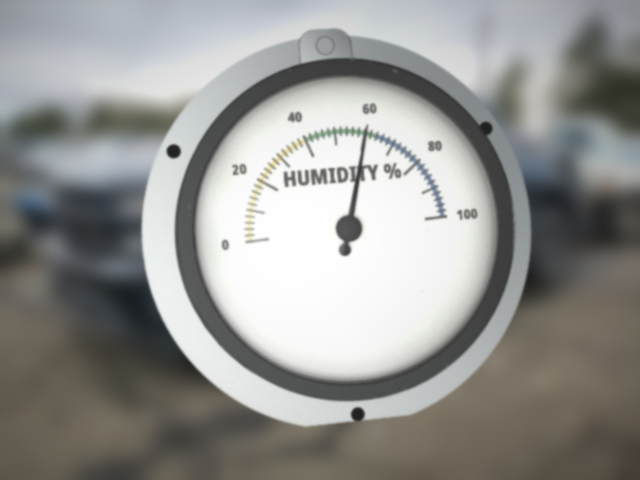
value=60 unit=%
